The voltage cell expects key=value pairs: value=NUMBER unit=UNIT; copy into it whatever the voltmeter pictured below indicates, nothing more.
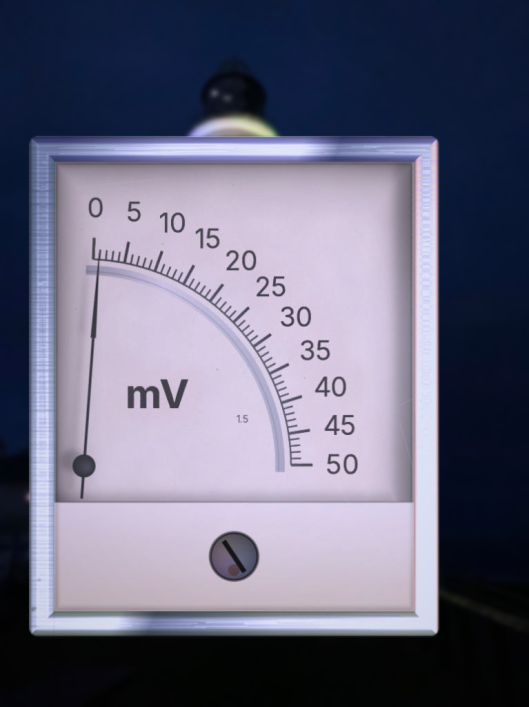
value=1 unit=mV
